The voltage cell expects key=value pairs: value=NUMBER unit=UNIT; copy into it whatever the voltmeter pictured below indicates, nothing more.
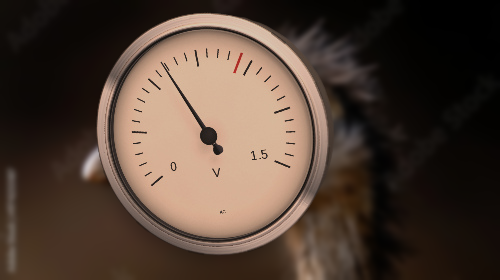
value=0.6 unit=V
